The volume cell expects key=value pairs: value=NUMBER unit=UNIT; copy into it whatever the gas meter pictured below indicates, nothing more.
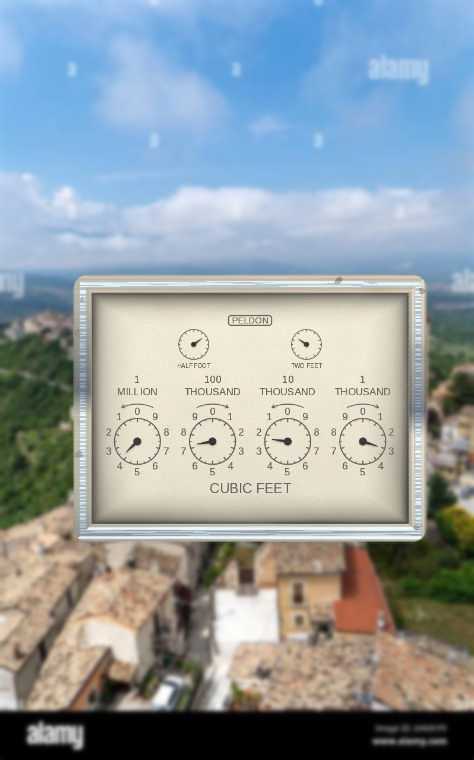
value=372300 unit=ft³
